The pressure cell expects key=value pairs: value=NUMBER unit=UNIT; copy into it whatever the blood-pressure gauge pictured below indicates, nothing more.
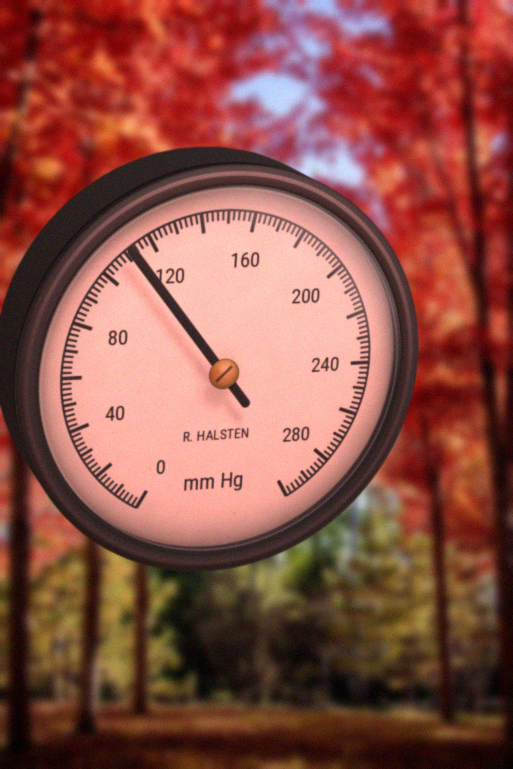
value=112 unit=mmHg
